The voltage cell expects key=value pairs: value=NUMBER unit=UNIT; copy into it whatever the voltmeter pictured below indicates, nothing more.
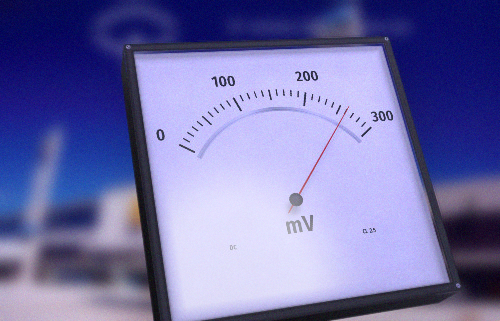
value=260 unit=mV
